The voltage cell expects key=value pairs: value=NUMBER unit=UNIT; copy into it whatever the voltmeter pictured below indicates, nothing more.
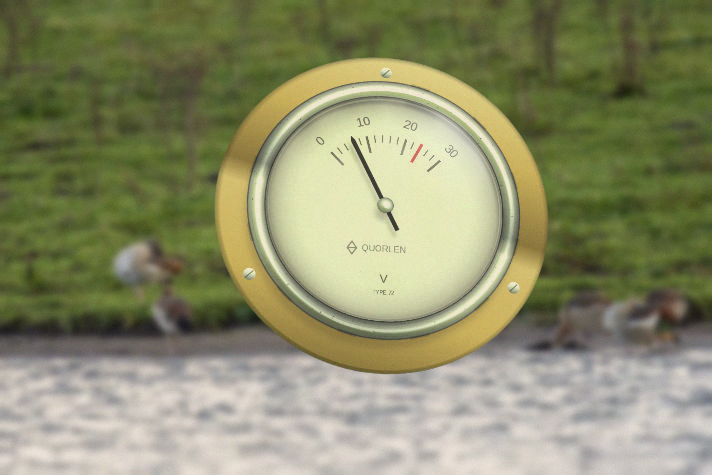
value=6 unit=V
